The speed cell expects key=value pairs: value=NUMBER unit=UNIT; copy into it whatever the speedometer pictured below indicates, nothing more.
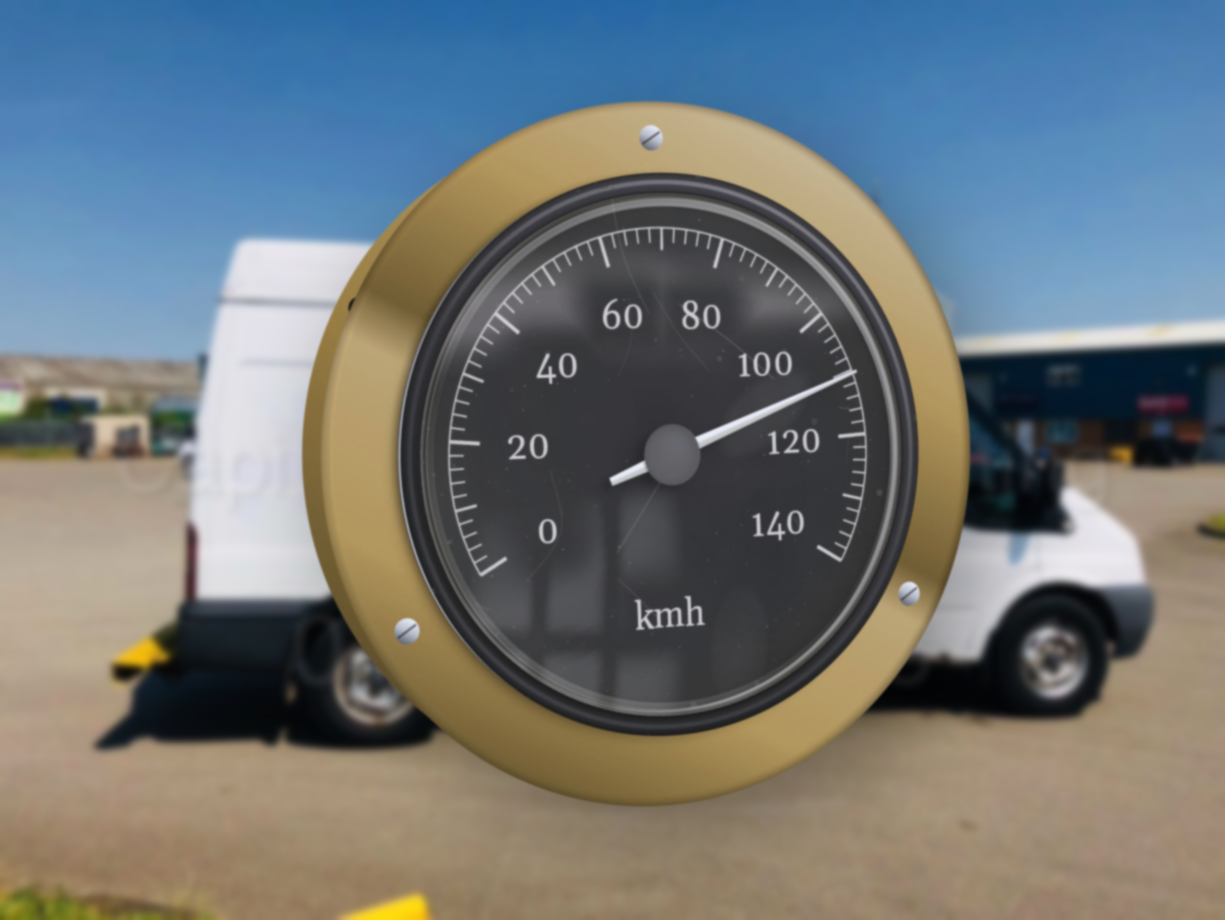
value=110 unit=km/h
